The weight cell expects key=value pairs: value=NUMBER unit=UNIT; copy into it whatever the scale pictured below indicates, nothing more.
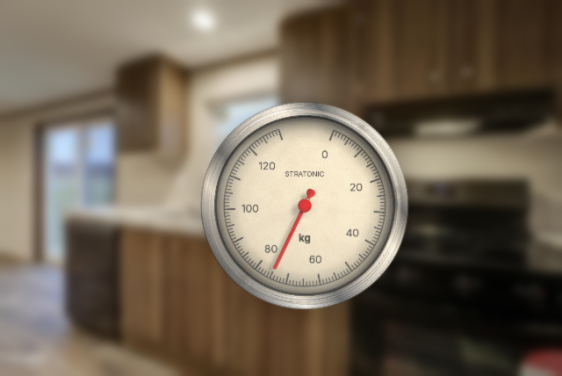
value=75 unit=kg
